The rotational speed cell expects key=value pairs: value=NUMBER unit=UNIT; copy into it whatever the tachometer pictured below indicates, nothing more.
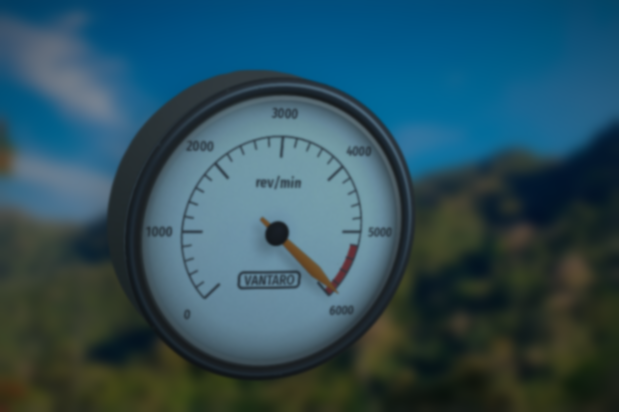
value=5900 unit=rpm
